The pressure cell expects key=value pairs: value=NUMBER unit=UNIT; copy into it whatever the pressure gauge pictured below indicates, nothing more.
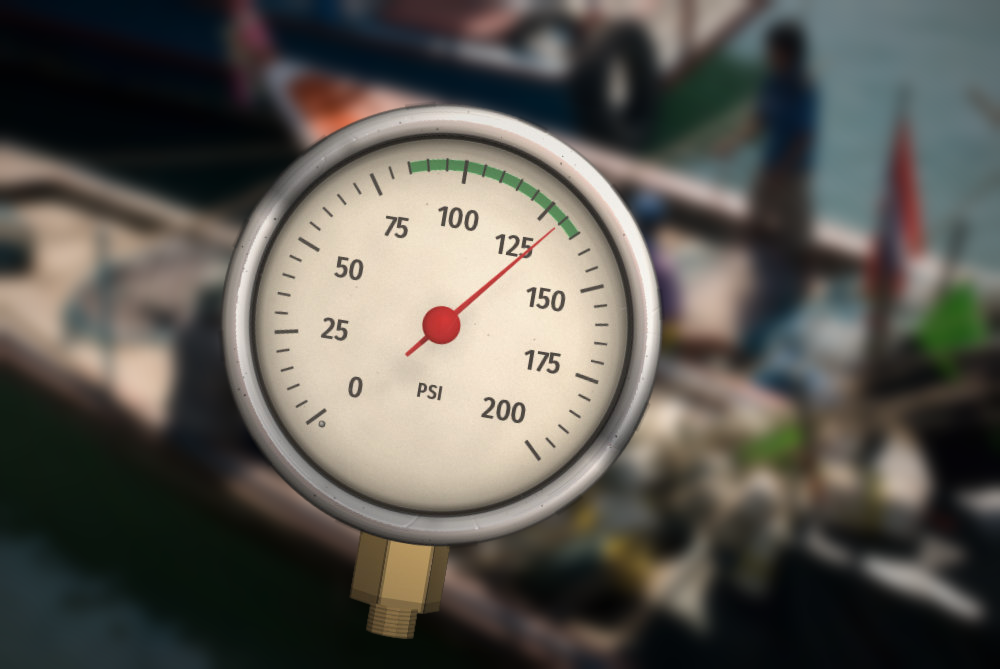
value=130 unit=psi
